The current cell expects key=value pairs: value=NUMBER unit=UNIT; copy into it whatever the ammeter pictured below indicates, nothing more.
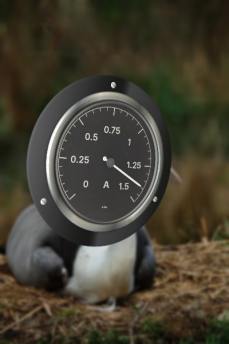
value=1.4 unit=A
